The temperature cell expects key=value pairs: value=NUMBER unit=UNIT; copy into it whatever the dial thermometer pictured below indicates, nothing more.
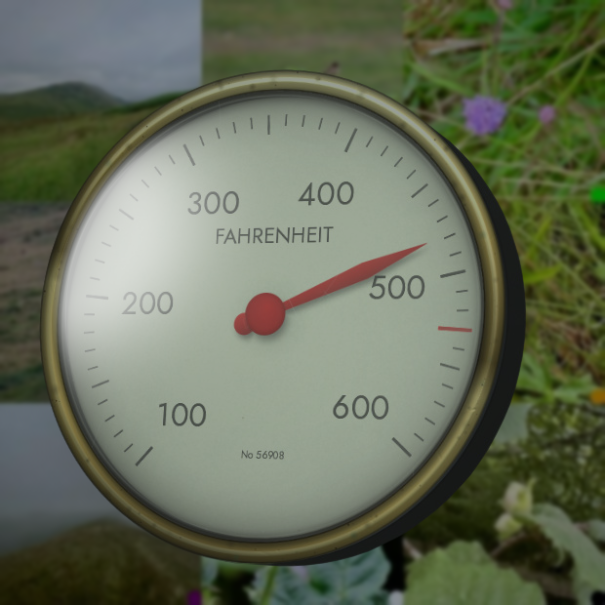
value=480 unit=°F
